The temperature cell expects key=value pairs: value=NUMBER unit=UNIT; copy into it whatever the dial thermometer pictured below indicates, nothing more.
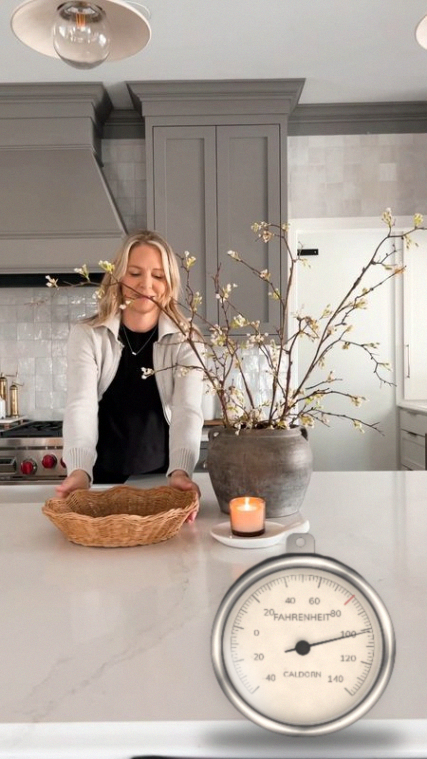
value=100 unit=°F
